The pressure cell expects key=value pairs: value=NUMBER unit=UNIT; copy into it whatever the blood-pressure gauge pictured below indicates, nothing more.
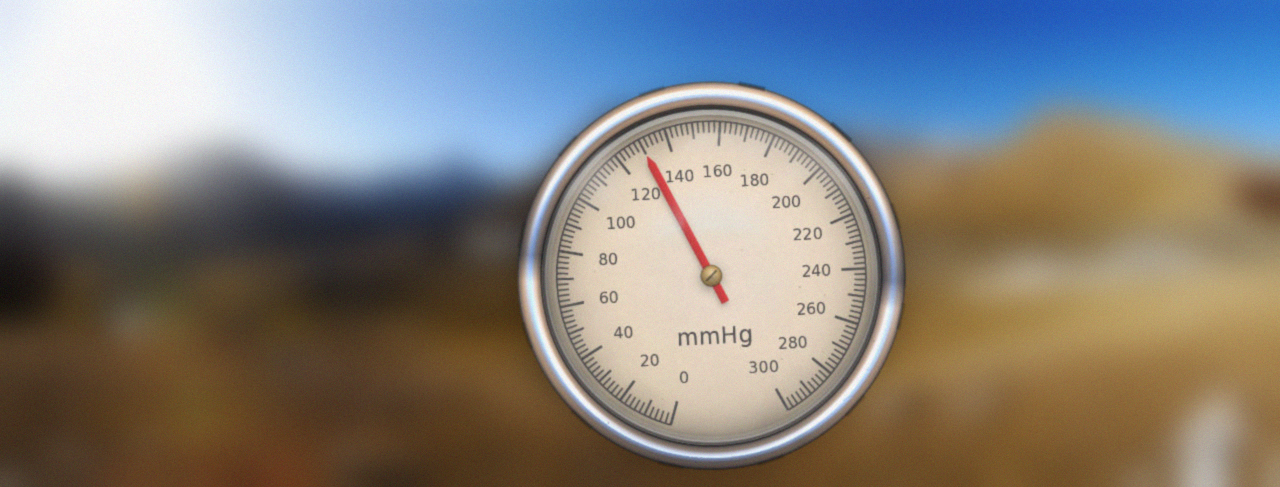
value=130 unit=mmHg
